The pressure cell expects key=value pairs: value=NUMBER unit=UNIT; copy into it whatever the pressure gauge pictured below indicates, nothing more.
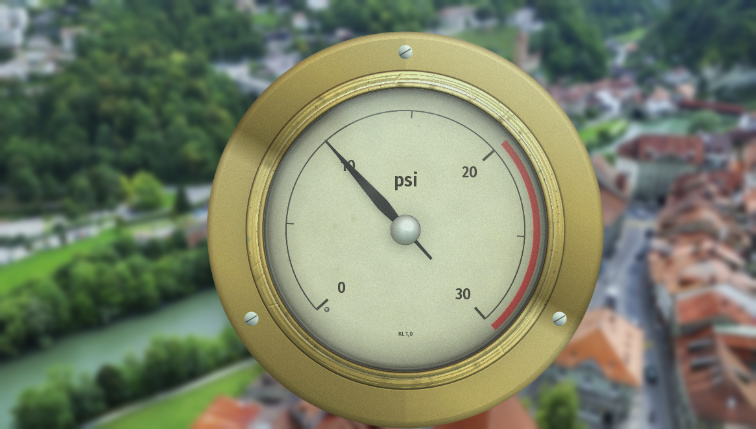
value=10 unit=psi
